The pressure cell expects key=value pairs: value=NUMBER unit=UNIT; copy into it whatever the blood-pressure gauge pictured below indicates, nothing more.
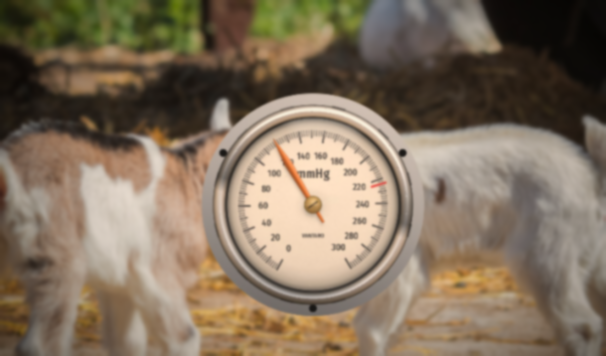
value=120 unit=mmHg
